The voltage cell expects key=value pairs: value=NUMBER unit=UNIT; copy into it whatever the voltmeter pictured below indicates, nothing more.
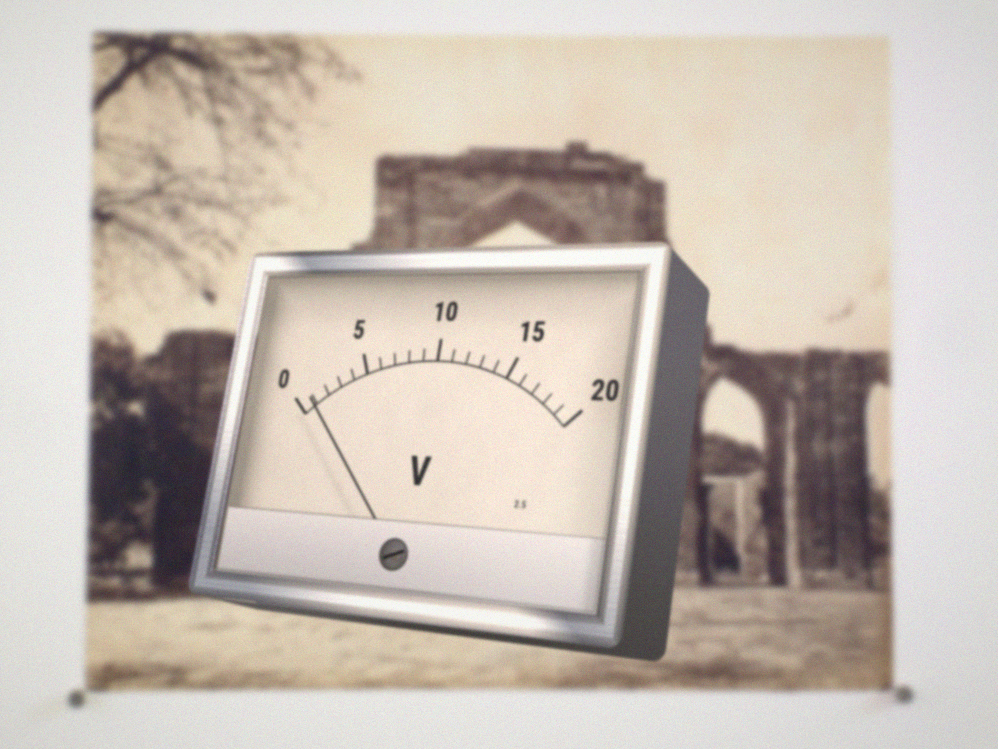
value=1 unit=V
